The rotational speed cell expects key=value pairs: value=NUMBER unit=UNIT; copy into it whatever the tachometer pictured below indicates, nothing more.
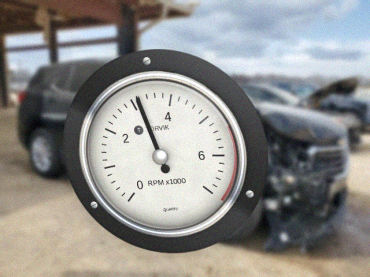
value=3200 unit=rpm
